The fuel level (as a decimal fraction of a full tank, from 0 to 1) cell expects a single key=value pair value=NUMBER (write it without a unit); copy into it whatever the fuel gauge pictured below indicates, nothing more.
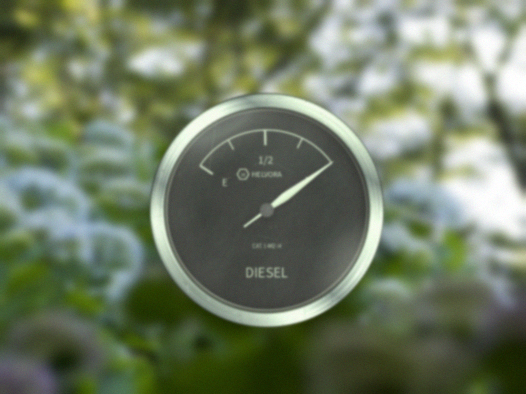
value=1
